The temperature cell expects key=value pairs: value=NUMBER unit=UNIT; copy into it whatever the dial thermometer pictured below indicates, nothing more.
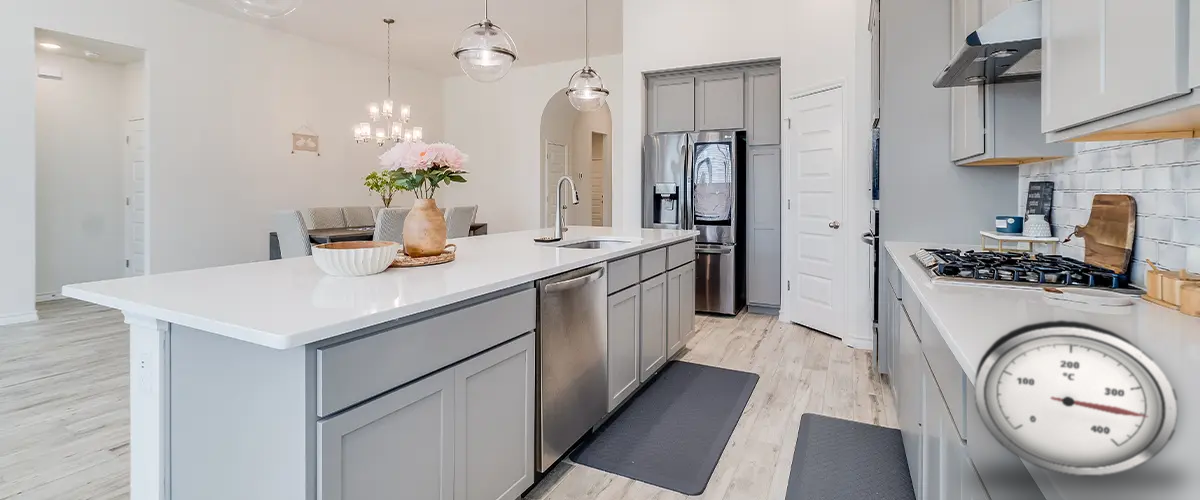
value=340 unit=°C
